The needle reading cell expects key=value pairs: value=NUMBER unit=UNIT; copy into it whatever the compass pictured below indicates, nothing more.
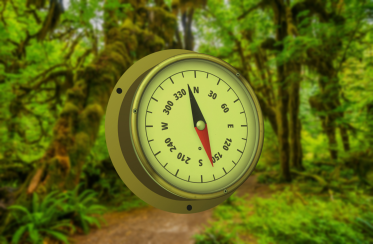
value=165 unit=°
